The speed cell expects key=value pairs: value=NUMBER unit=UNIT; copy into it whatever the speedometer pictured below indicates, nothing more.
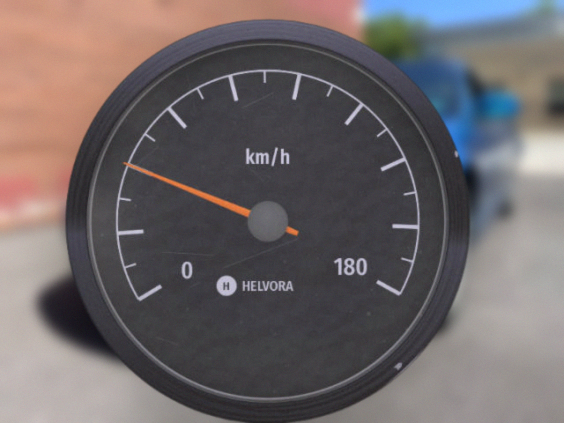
value=40 unit=km/h
